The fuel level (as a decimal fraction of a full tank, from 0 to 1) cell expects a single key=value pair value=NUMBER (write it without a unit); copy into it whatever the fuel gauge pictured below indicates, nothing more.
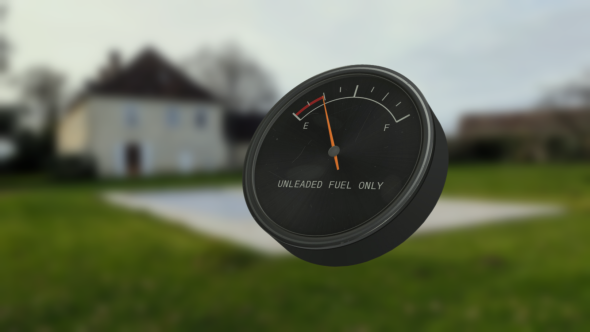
value=0.25
